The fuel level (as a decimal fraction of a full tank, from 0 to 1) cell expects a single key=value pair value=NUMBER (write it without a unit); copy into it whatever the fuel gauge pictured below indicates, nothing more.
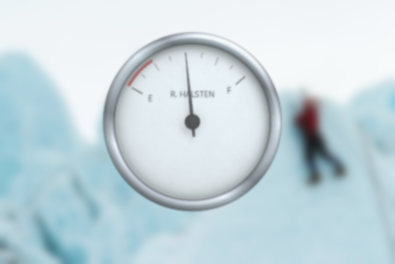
value=0.5
